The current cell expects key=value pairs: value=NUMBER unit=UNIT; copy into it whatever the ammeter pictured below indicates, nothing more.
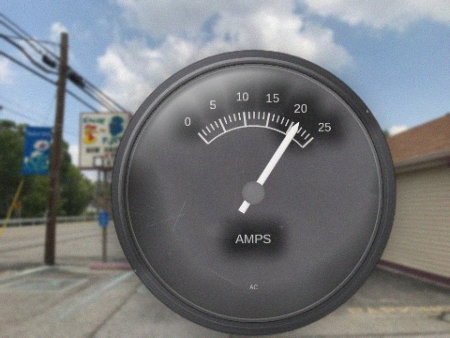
value=21 unit=A
